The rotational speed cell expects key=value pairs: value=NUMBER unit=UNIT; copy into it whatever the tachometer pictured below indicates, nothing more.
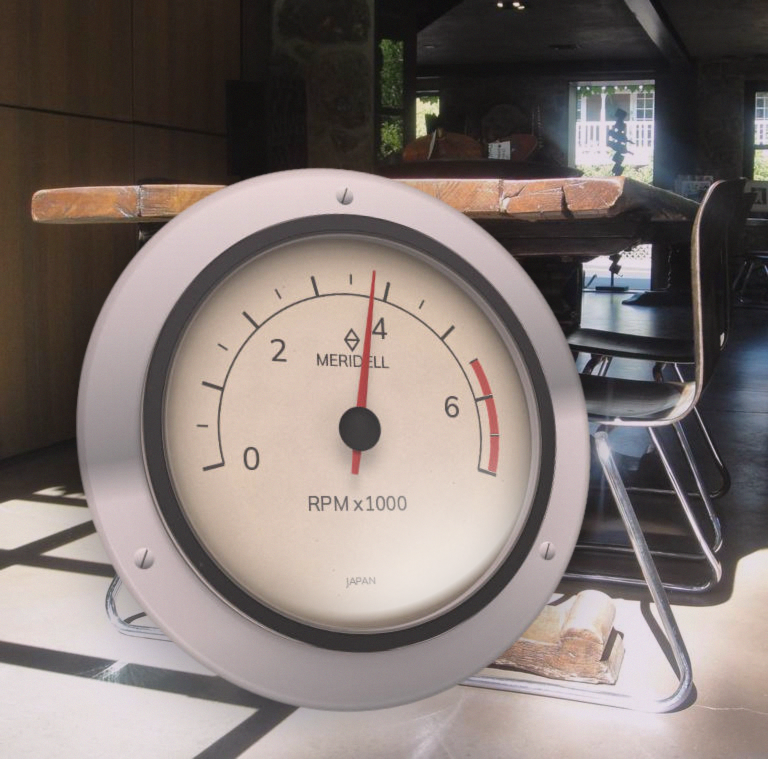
value=3750 unit=rpm
